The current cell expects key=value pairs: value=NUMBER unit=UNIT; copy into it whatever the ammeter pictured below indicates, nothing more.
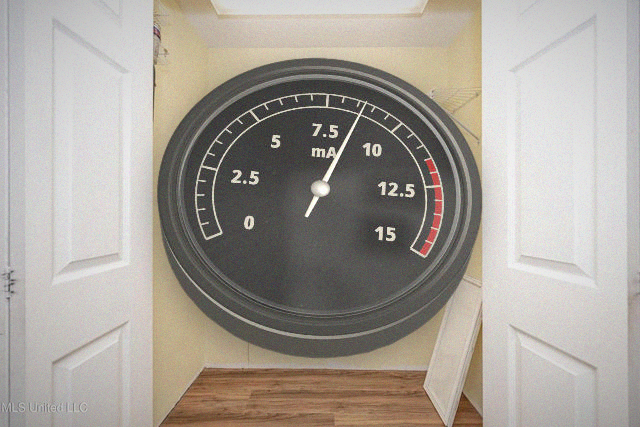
value=8.75 unit=mA
